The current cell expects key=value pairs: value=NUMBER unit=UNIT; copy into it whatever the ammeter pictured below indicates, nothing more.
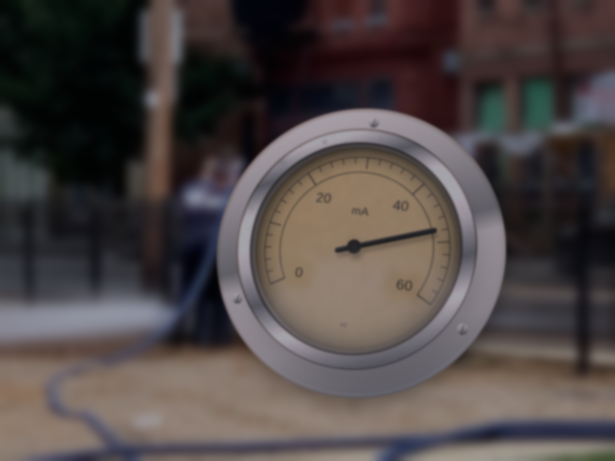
value=48 unit=mA
